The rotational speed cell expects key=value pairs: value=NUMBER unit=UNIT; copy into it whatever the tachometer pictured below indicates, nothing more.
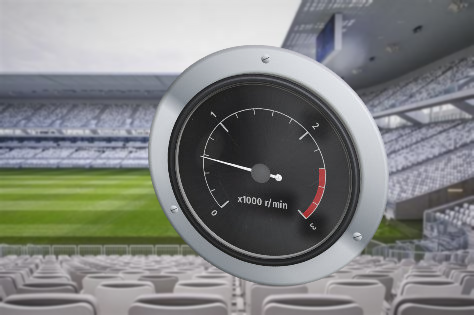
value=600 unit=rpm
